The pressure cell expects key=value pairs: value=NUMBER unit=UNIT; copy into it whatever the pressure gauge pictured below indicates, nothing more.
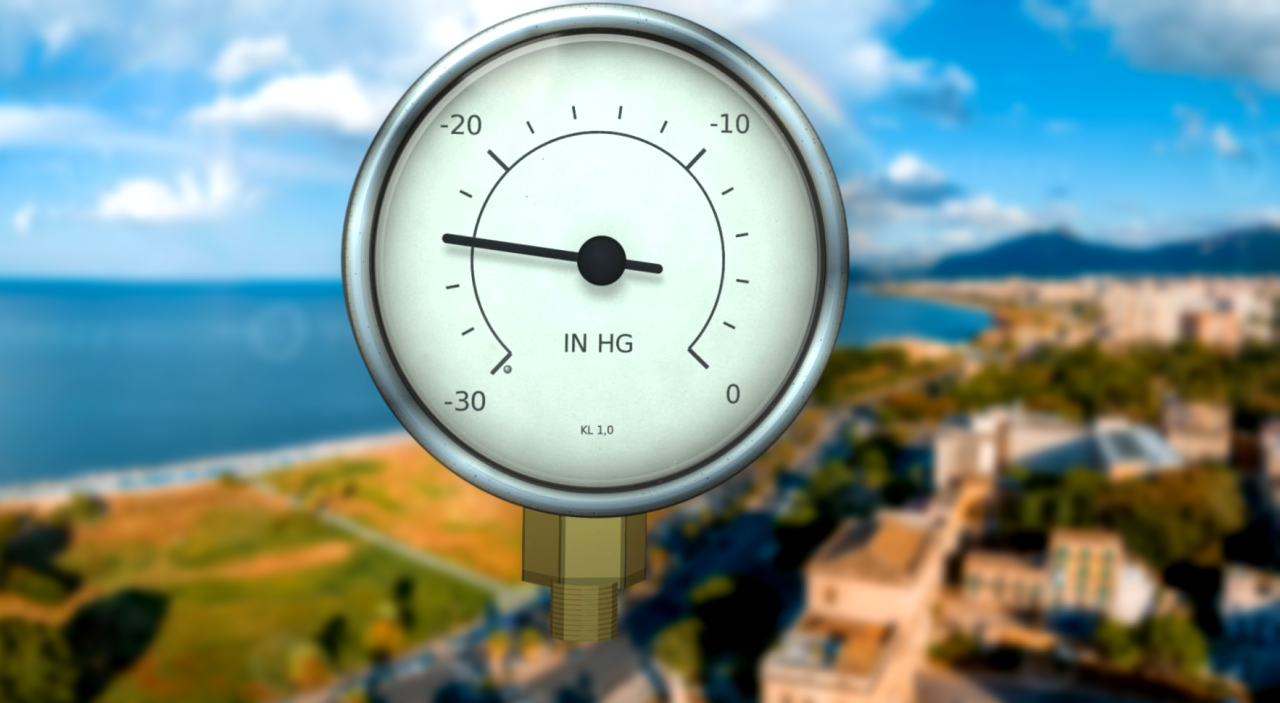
value=-24 unit=inHg
